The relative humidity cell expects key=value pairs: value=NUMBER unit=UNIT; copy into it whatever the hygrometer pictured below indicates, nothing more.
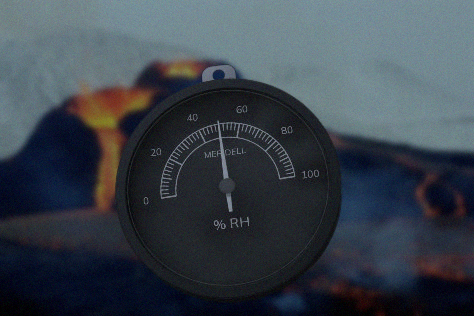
value=50 unit=%
